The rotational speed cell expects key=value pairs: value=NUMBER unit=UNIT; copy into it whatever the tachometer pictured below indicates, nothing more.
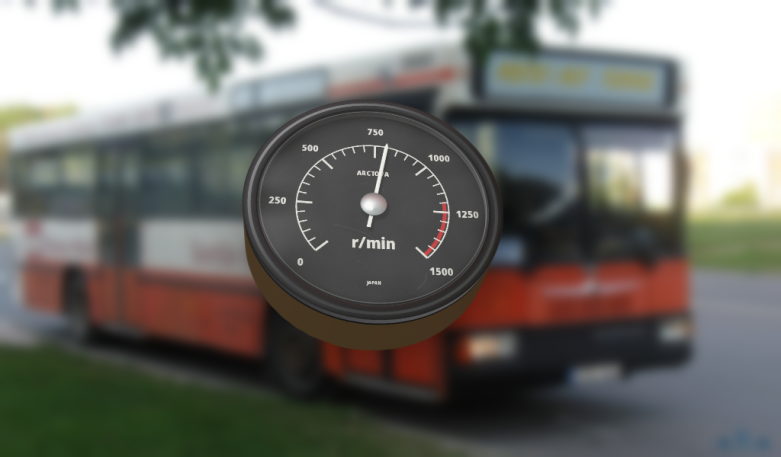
value=800 unit=rpm
